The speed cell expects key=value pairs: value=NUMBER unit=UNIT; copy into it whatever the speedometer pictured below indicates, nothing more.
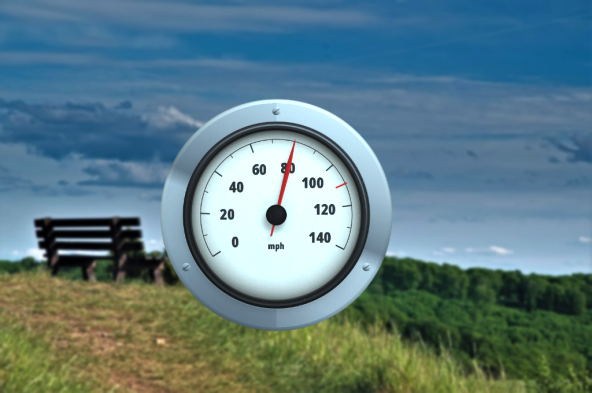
value=80 unit=mph
